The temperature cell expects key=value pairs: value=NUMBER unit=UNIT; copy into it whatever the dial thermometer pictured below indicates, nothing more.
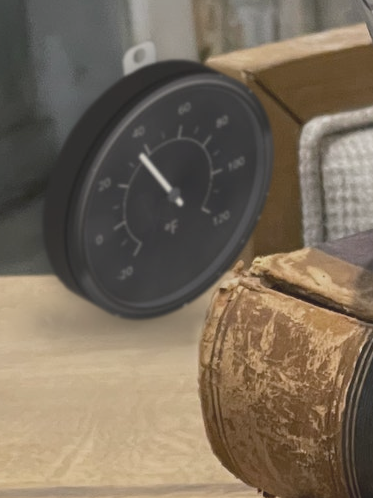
value=35 unit=°F
